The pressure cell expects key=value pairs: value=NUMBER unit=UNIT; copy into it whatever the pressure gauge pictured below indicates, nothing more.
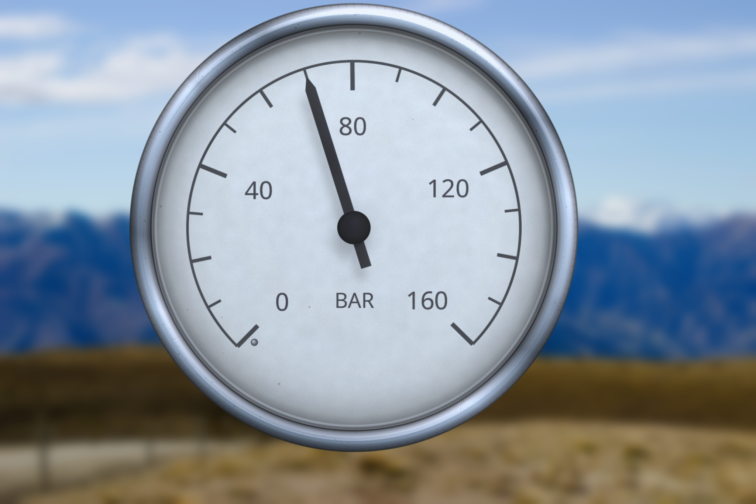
value=70 unit=bar
